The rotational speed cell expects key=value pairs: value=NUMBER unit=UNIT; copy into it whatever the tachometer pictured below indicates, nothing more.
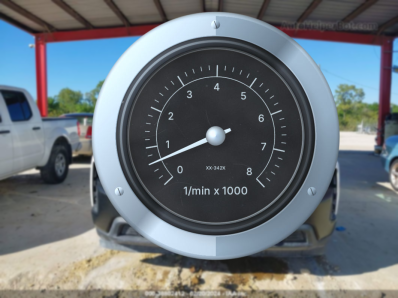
value=600 unit=rpm
